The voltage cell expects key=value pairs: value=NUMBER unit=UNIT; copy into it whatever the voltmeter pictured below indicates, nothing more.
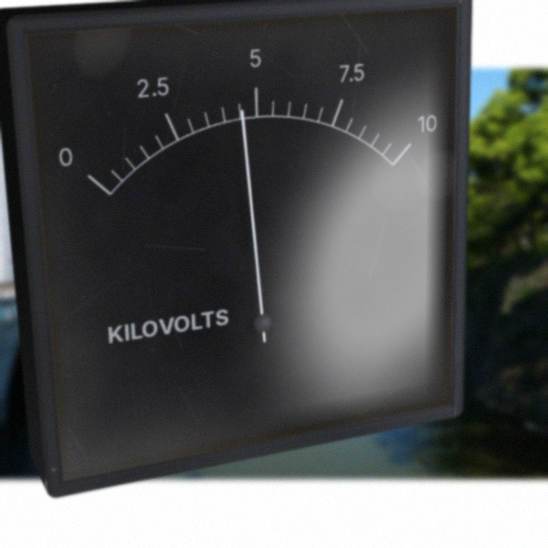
value=4.5 unit=kV
